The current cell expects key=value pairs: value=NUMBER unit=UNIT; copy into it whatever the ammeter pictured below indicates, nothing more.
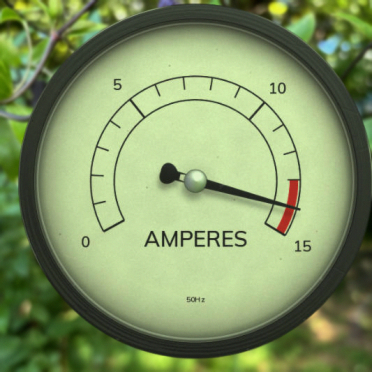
value=14 unit=A
